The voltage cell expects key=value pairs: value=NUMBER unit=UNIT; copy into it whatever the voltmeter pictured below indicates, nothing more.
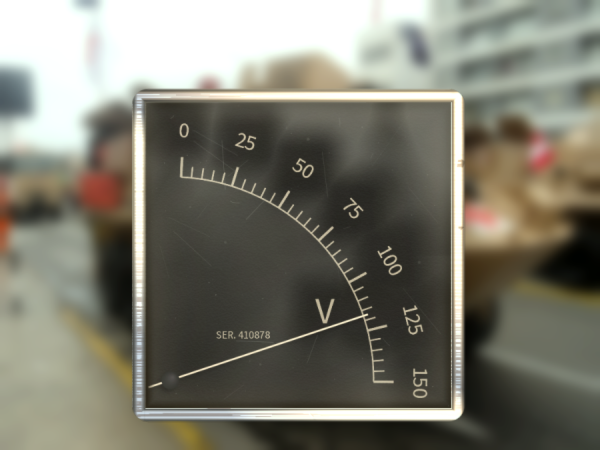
value=117.5 unit=V
